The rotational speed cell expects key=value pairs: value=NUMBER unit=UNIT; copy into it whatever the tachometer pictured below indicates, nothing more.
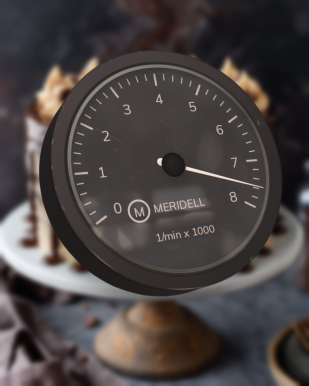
value=7600 unit=rpm
